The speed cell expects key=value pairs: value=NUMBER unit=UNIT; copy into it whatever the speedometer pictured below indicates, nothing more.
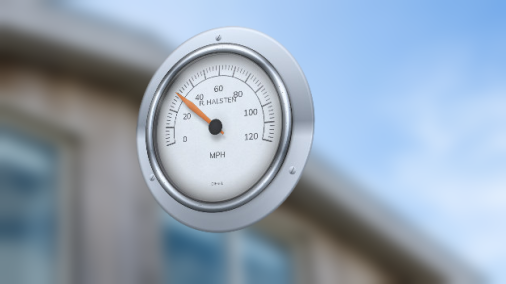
value=30 unit=mph
